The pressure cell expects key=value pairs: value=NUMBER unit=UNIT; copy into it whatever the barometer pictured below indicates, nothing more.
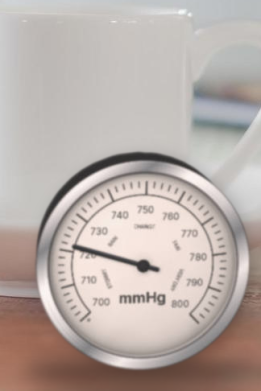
value=722 unit=mmHg
